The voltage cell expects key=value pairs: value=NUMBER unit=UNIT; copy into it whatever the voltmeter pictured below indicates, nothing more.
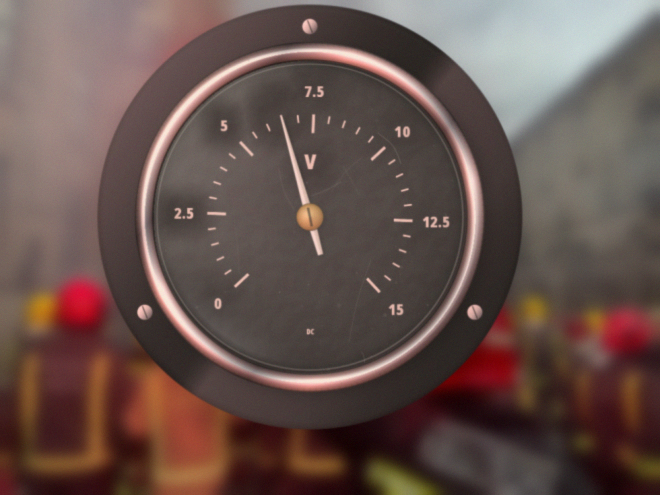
value=6.5 unit=V
